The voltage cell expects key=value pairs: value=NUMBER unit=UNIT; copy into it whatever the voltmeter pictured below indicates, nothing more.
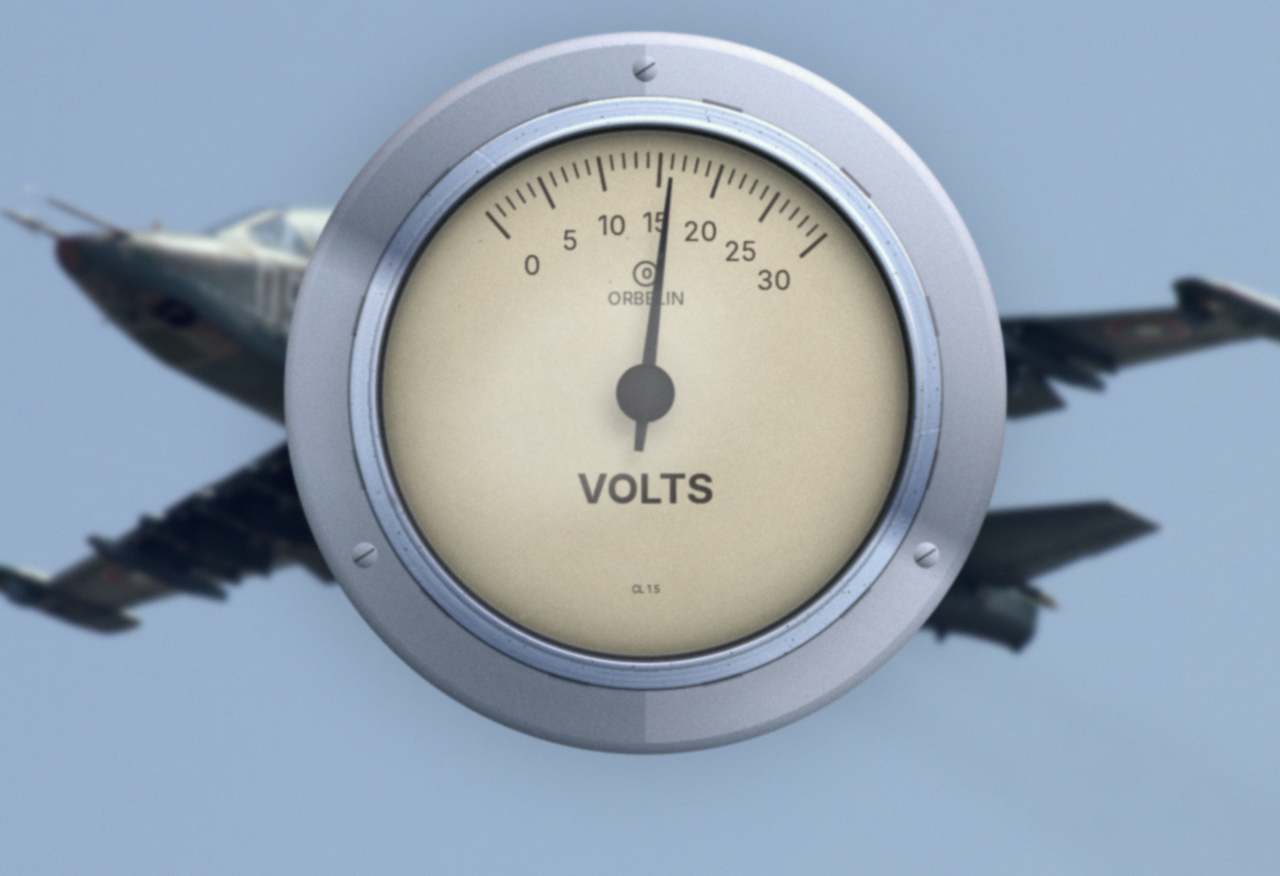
value=16 unit=V
